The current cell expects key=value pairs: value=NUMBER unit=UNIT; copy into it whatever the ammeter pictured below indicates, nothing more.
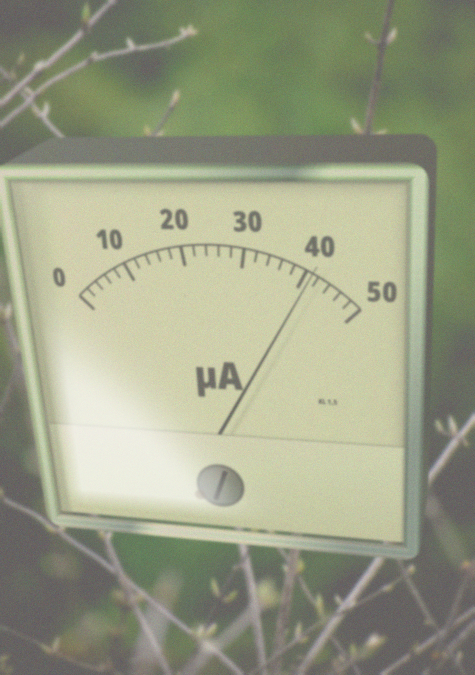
value=41 unit=µA
